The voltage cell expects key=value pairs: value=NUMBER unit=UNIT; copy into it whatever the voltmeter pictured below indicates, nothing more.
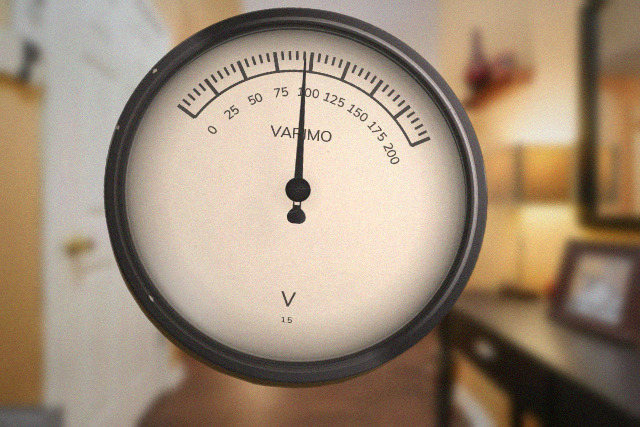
value=95 unit=V
